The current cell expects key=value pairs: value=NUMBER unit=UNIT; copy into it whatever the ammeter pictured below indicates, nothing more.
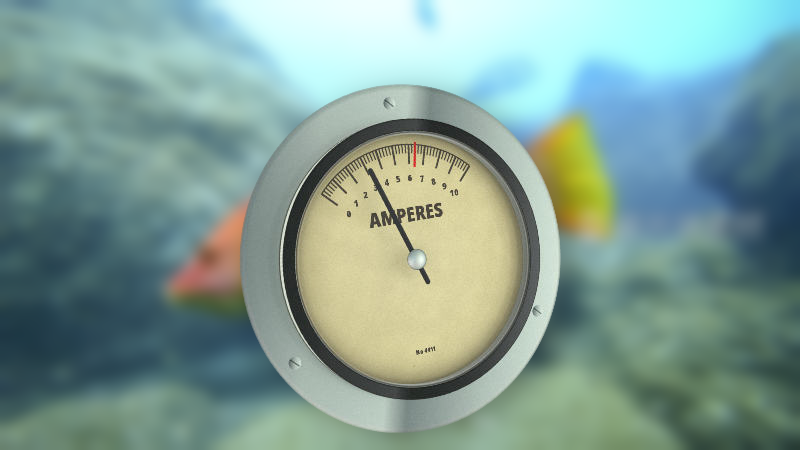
value=3 unit=A
